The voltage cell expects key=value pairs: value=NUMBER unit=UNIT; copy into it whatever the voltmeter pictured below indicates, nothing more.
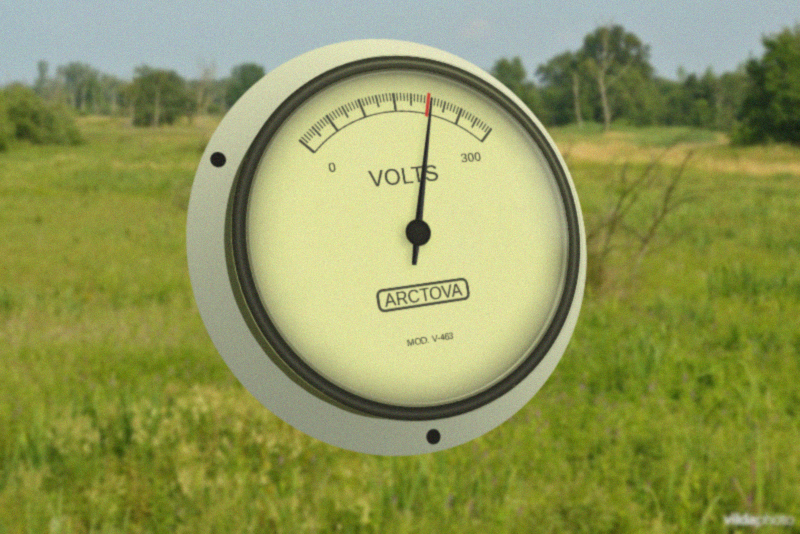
value=200 unit=V
